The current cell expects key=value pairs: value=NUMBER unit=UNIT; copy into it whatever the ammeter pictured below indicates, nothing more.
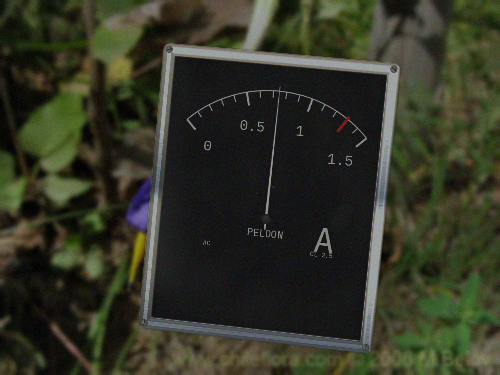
value=0.75 unit=A
